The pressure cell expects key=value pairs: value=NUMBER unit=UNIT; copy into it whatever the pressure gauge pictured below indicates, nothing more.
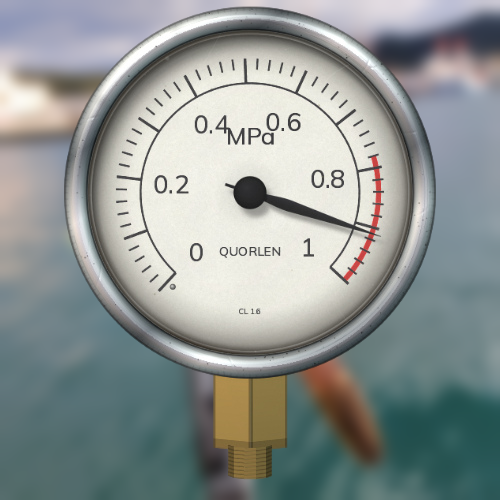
value=0.91 unit=MPa
